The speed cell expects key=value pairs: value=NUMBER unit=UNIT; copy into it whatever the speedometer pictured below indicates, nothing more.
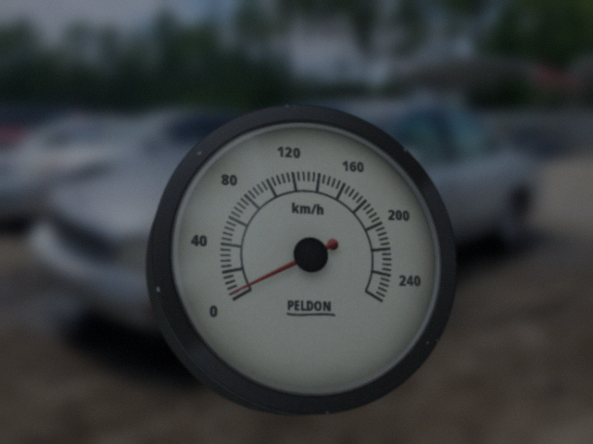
value=4 unit=km/h
